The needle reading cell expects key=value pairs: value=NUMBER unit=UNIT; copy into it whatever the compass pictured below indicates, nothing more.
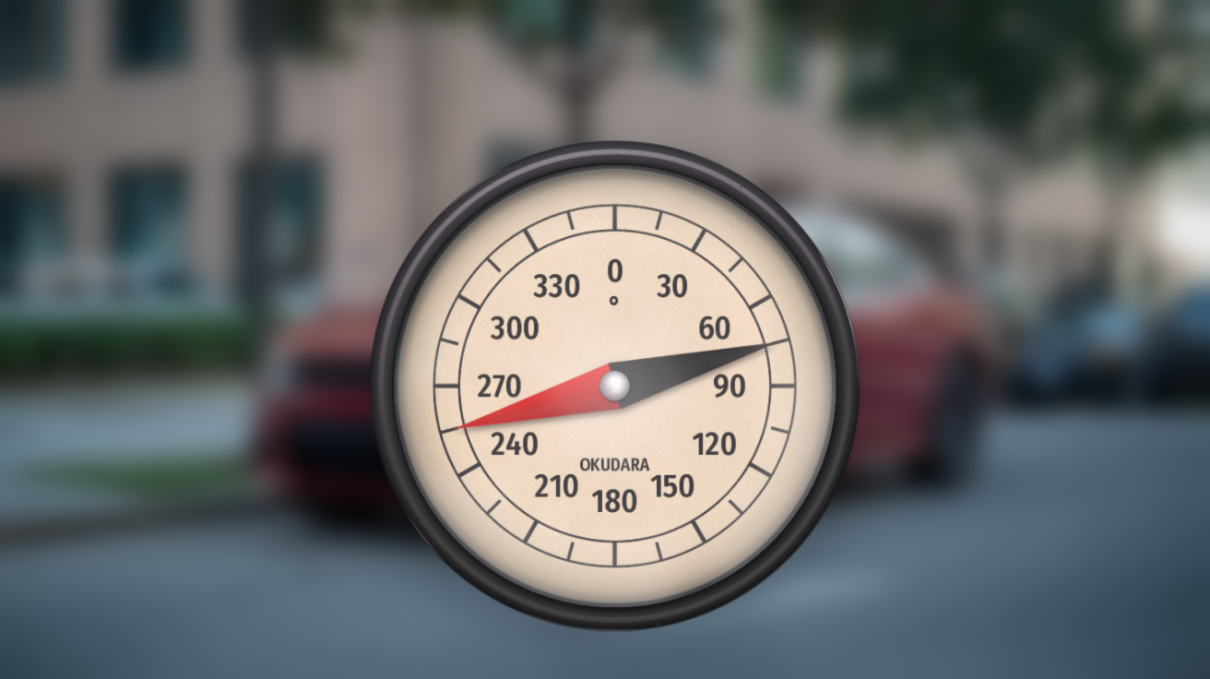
value=255 unit=°
